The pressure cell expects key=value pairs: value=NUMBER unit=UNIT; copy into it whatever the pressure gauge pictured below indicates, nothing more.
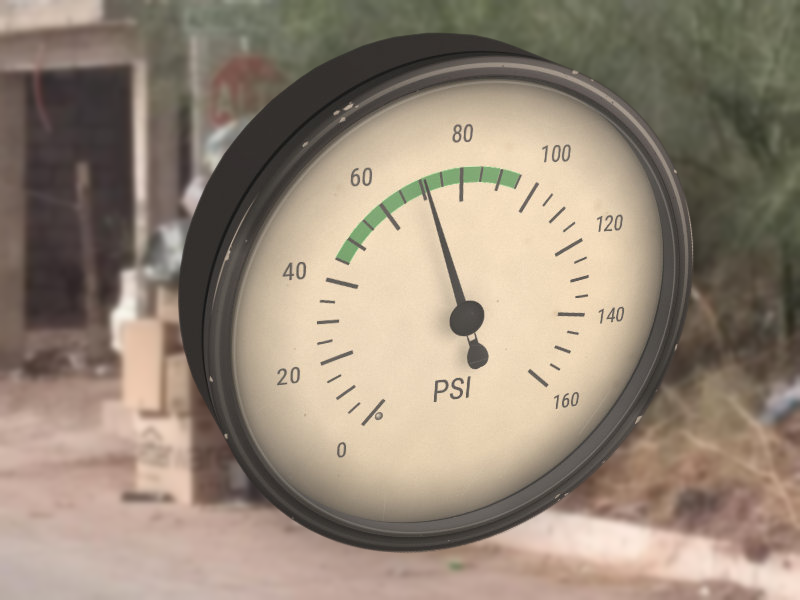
value=70 unit=psi
